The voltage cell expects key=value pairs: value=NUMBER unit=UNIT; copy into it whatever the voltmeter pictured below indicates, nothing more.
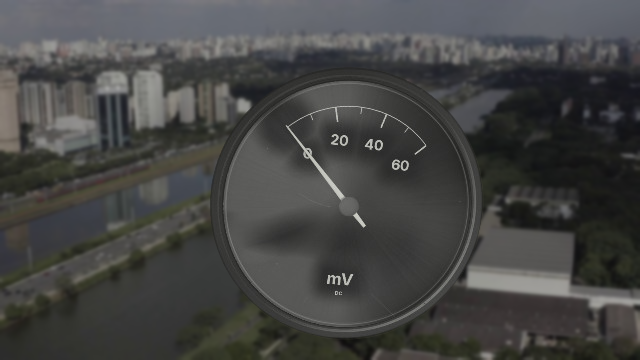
value=0 unit=mV
